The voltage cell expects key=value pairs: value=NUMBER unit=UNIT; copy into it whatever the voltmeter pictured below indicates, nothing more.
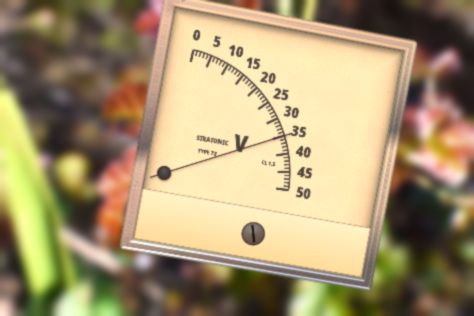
value=35 unit=V
